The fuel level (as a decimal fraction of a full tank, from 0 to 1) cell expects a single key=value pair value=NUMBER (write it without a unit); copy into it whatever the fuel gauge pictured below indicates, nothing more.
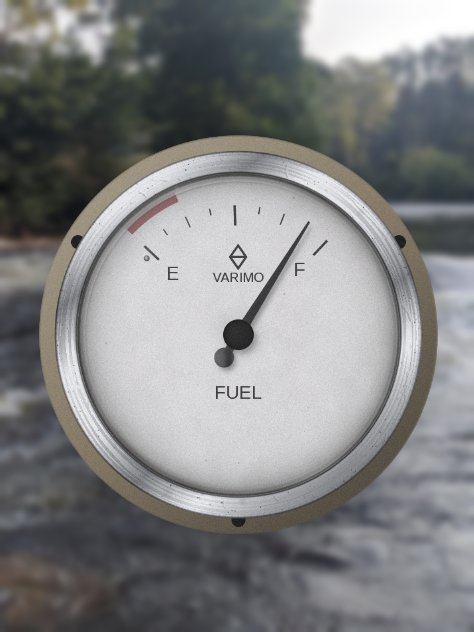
value=0.875
